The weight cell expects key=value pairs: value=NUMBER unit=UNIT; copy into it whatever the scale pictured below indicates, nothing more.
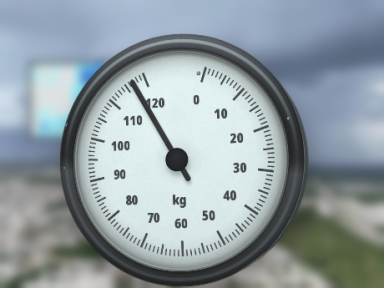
value=117 unit=kg
